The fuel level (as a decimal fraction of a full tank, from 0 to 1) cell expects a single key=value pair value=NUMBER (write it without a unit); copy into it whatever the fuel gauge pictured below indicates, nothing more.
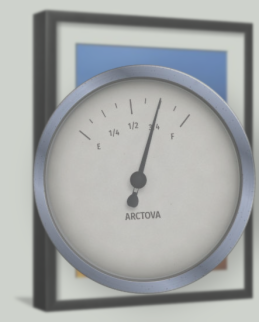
value=0.75
